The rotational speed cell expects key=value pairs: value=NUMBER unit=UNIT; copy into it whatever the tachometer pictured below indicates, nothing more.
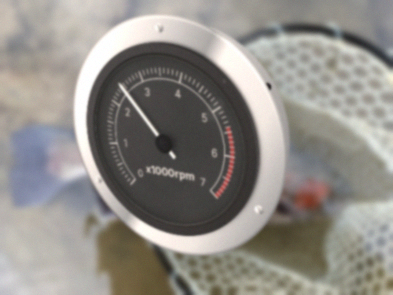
value=2500 unit=rpm
